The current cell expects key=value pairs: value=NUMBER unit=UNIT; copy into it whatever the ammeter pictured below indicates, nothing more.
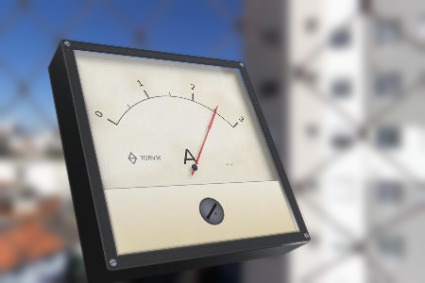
value=2.5 unit=A
